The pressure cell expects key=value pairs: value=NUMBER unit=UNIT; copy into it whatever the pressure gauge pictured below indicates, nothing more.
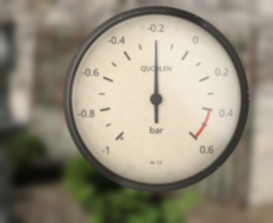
value=-0.2 unit=bar
